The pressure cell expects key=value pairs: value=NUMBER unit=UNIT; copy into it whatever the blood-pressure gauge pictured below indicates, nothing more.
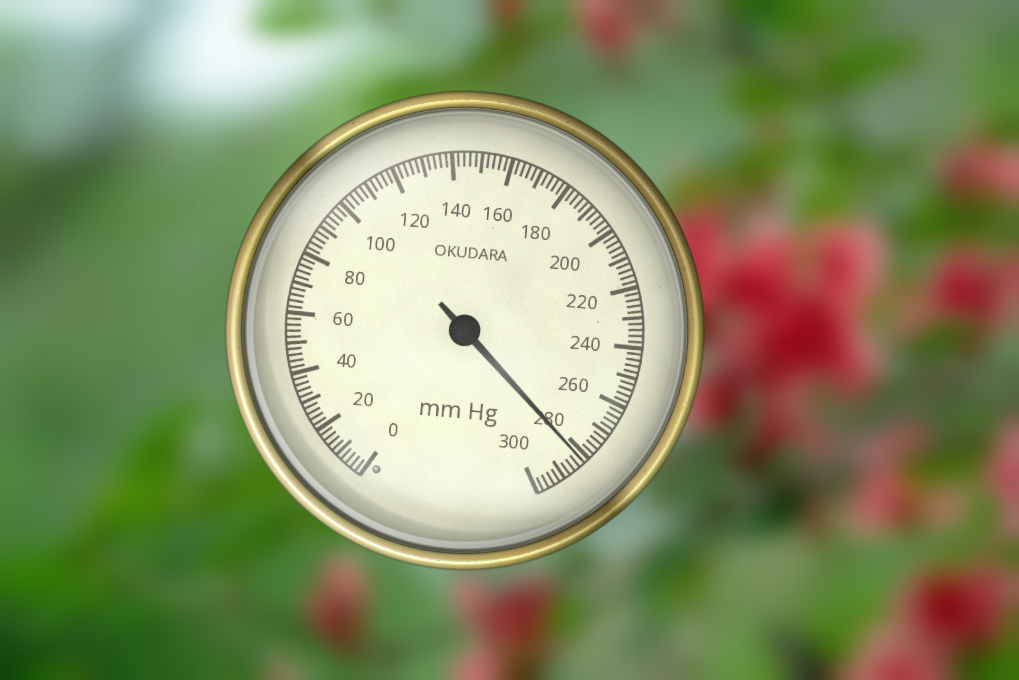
value=282 unit=mmHg
